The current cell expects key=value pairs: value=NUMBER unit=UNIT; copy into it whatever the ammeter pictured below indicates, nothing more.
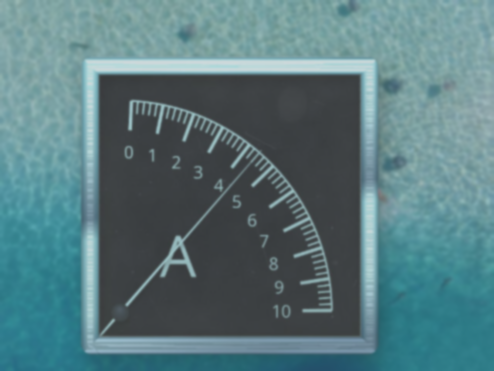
value=4.4 unit=A
